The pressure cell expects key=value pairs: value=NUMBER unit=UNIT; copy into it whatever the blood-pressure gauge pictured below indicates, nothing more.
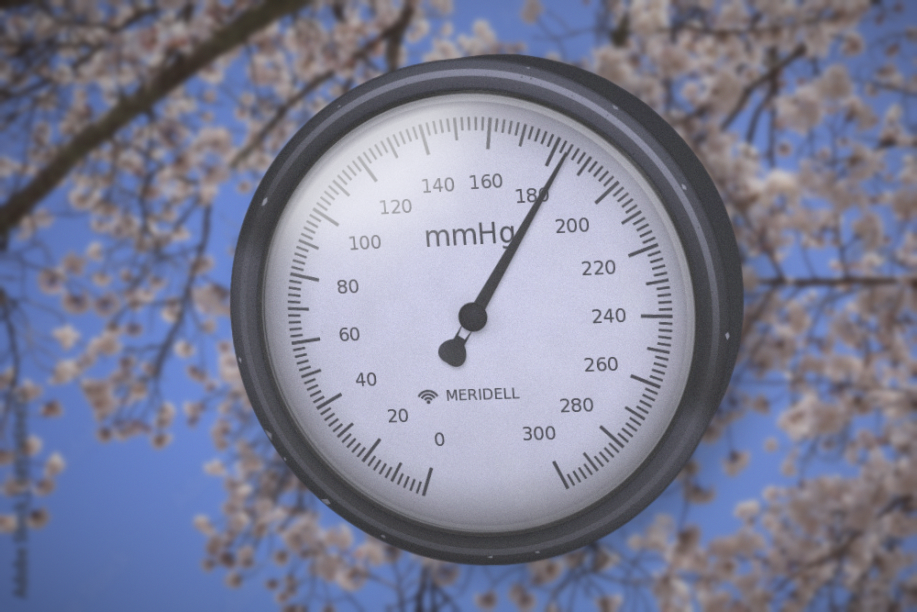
value=184 unit=mmHg
